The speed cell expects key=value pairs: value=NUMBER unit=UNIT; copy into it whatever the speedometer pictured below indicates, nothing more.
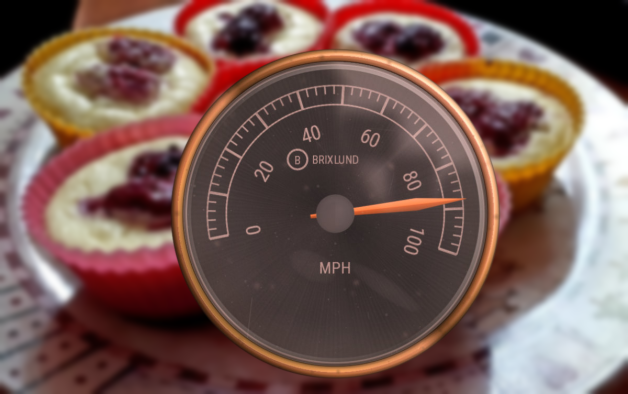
value=88 unit=mph
